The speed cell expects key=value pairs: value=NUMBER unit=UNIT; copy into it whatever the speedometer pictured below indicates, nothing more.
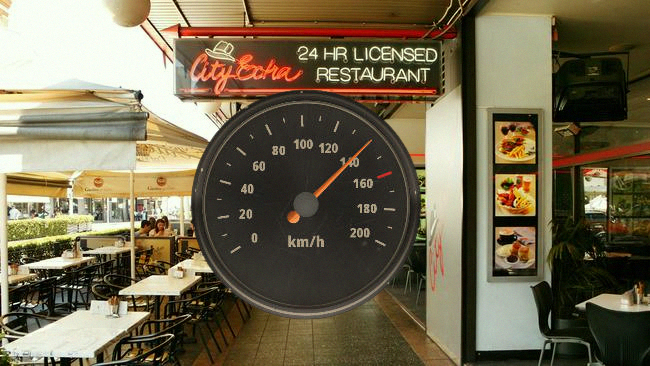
value=140 unit=km/h
